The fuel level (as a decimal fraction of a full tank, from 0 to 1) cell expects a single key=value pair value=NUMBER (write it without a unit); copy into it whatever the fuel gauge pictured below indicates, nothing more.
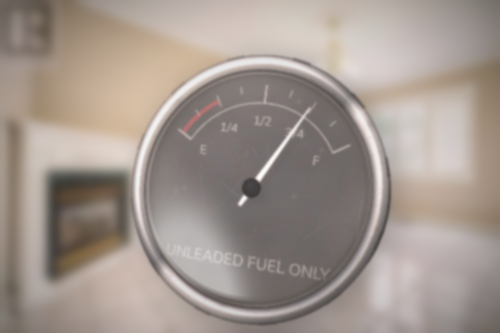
value=0.75
